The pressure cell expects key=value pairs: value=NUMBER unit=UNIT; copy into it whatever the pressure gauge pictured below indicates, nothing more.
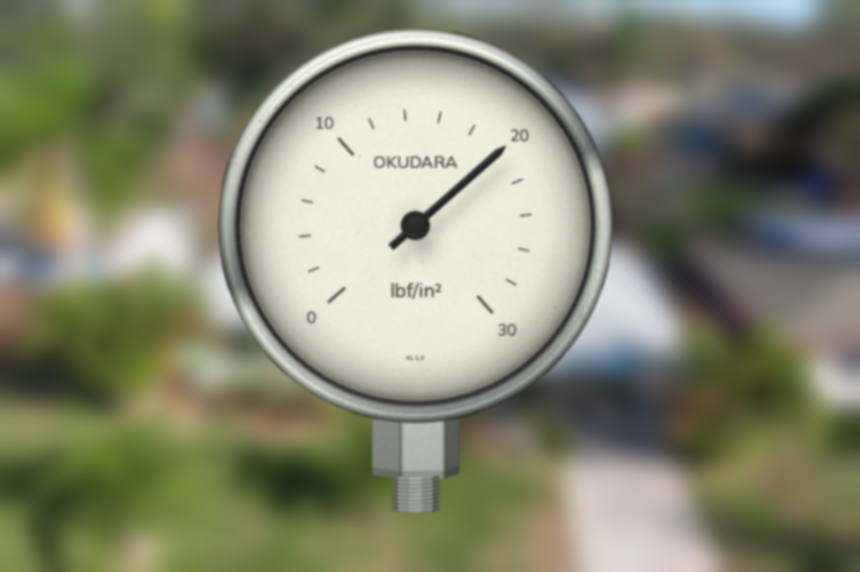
value=20 unit=psi
